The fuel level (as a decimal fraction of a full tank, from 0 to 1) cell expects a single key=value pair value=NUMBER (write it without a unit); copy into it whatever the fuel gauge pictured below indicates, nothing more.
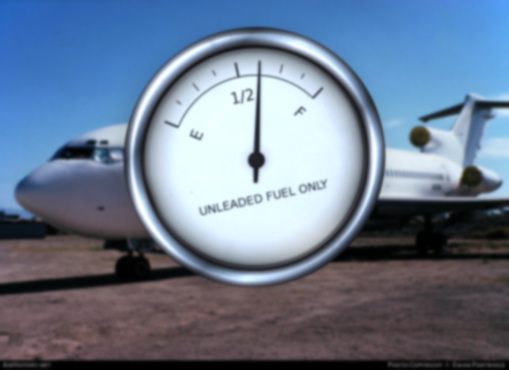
value=0.625
